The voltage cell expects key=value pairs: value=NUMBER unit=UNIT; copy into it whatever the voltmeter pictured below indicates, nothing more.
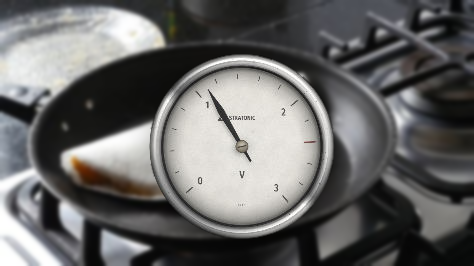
value=1.1 unit=V
